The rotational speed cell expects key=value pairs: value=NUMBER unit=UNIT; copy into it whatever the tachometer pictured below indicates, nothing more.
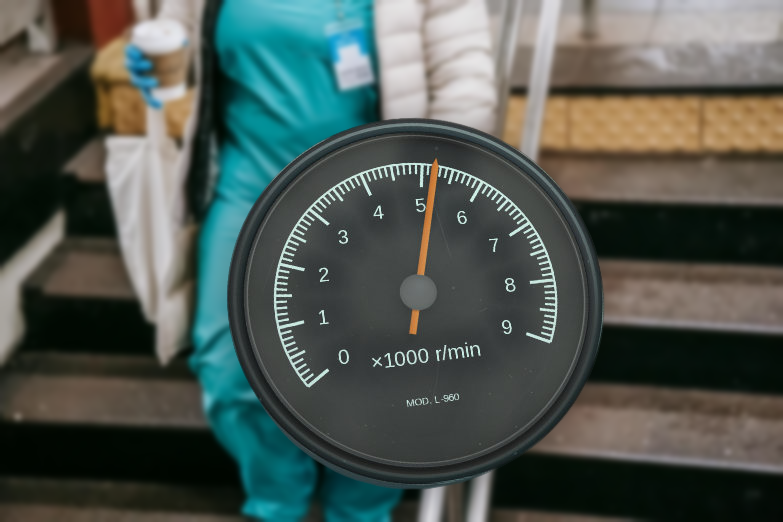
value=5200 unit=rpm
